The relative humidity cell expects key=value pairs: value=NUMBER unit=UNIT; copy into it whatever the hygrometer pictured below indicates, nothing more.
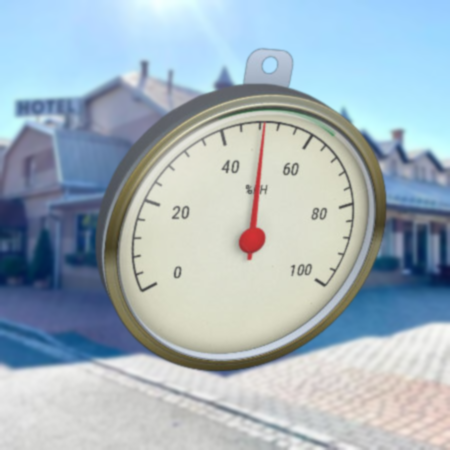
value=48 unit=%
